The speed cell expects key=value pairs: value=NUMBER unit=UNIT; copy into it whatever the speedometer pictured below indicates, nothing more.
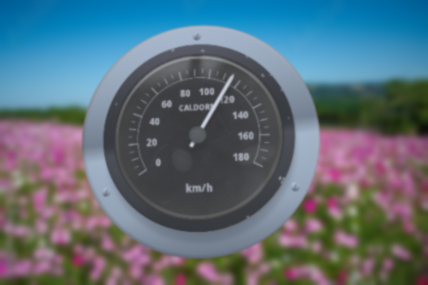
value=115 unit=km/h
